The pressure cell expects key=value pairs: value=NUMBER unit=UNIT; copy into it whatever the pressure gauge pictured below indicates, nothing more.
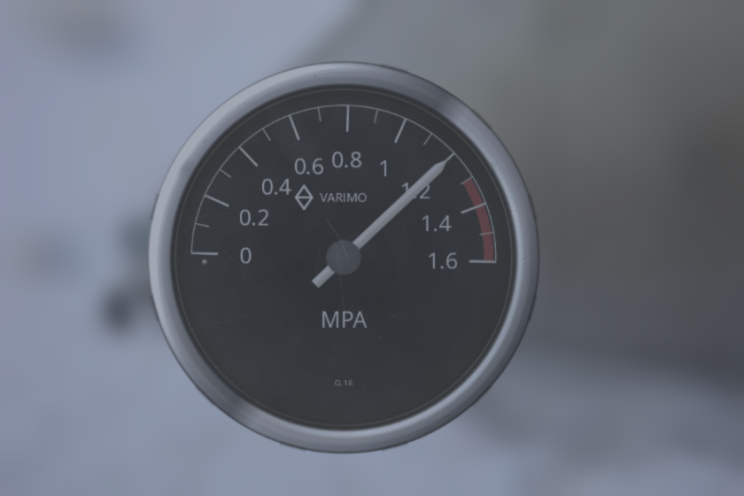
value=1.2 unit=MPa
